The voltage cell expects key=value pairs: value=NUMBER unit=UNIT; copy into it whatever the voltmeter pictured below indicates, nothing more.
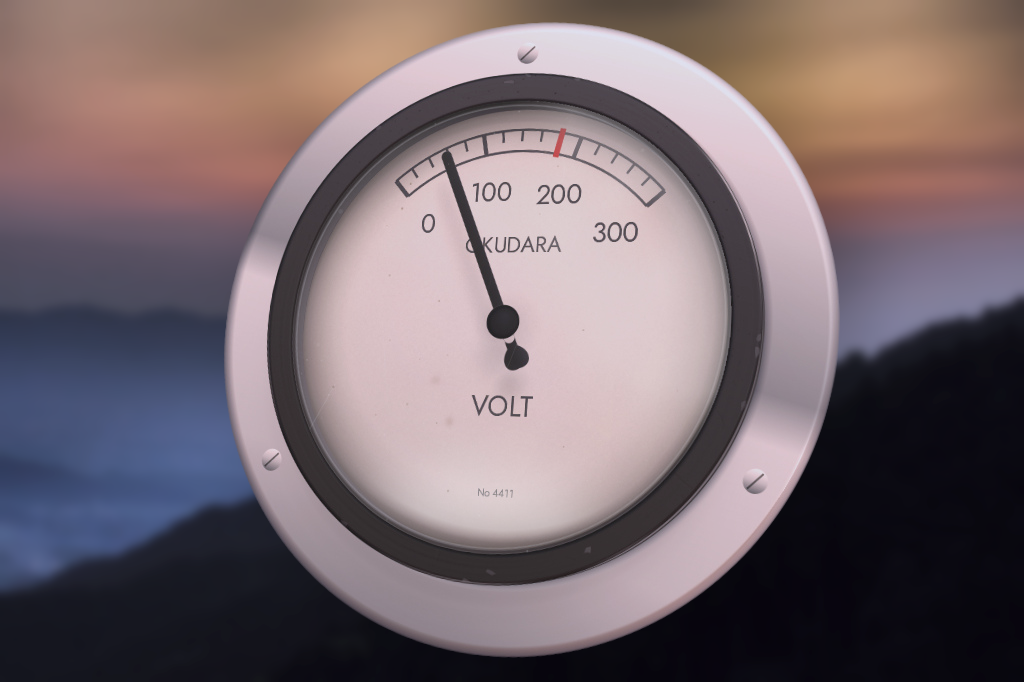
value=60 unit=V
